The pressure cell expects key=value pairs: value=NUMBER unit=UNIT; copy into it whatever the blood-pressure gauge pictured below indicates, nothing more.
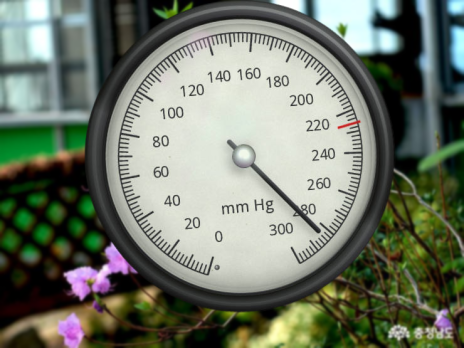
value=284 unit=mmHg
